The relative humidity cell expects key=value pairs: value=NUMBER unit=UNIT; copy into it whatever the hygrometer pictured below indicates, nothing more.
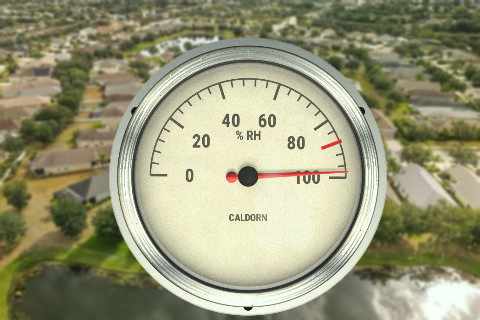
value=98 unit=%
